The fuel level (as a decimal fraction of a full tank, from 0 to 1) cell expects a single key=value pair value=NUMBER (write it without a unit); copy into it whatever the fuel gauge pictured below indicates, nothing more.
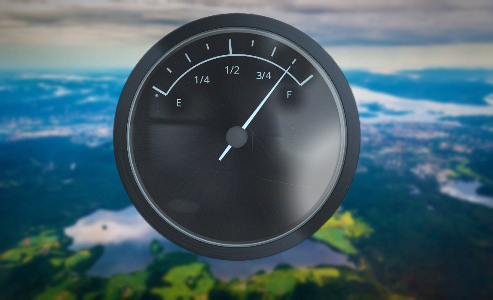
value=0.875
